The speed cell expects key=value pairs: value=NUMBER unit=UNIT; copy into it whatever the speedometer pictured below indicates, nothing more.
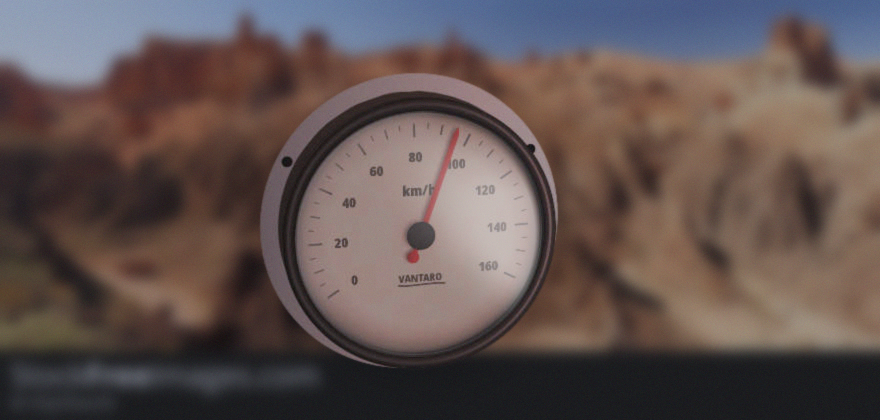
value=95 unit=km/h
